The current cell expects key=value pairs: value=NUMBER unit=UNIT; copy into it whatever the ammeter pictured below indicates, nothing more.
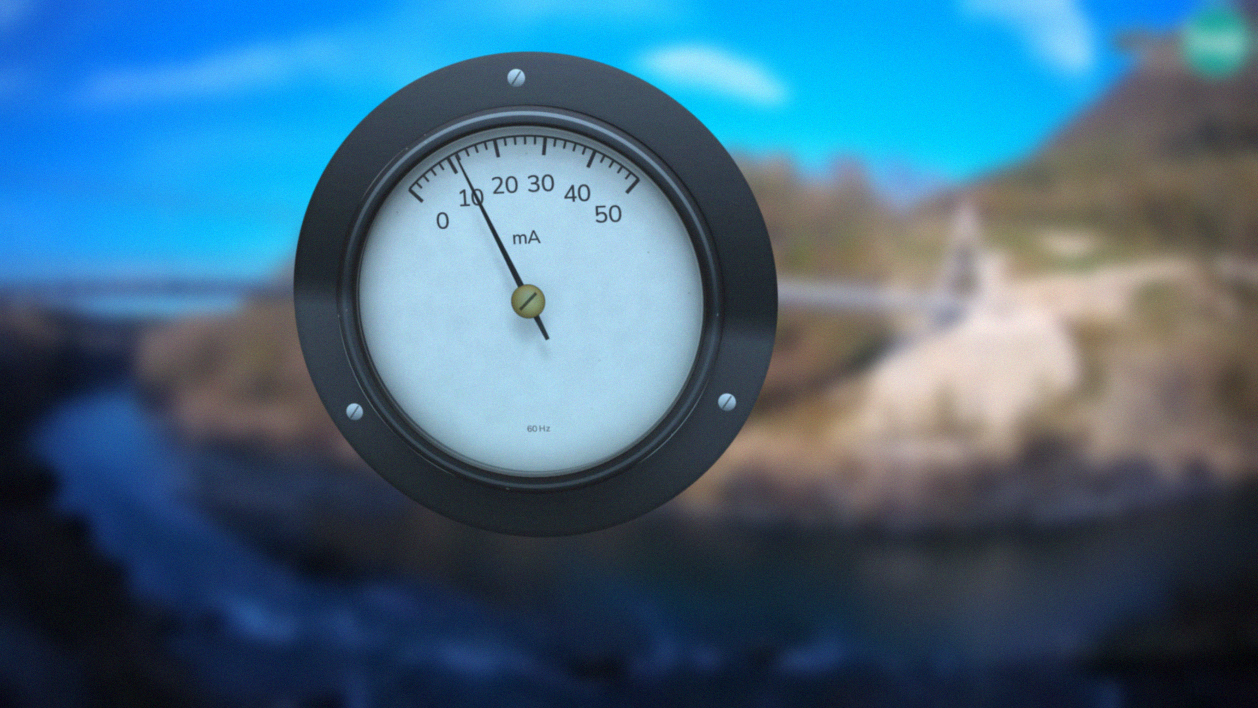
value=12 unit=mA
